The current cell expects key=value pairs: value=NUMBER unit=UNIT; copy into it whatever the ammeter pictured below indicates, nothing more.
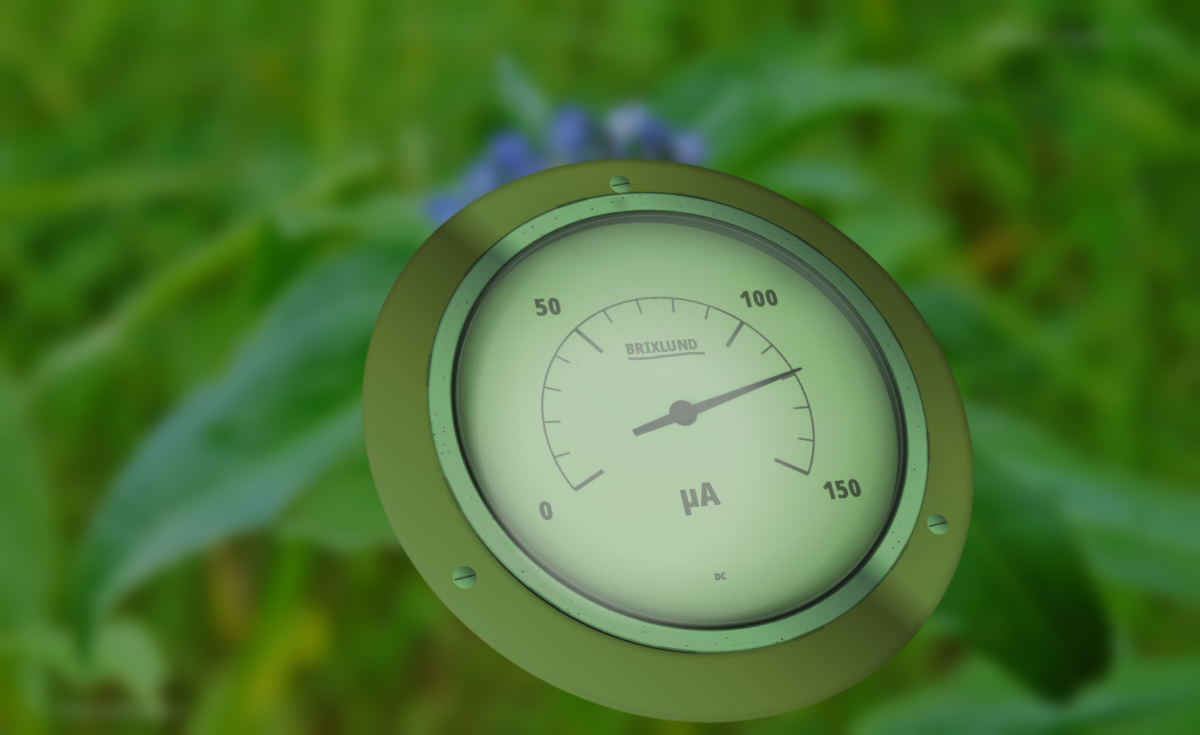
value=120 unit=µA
